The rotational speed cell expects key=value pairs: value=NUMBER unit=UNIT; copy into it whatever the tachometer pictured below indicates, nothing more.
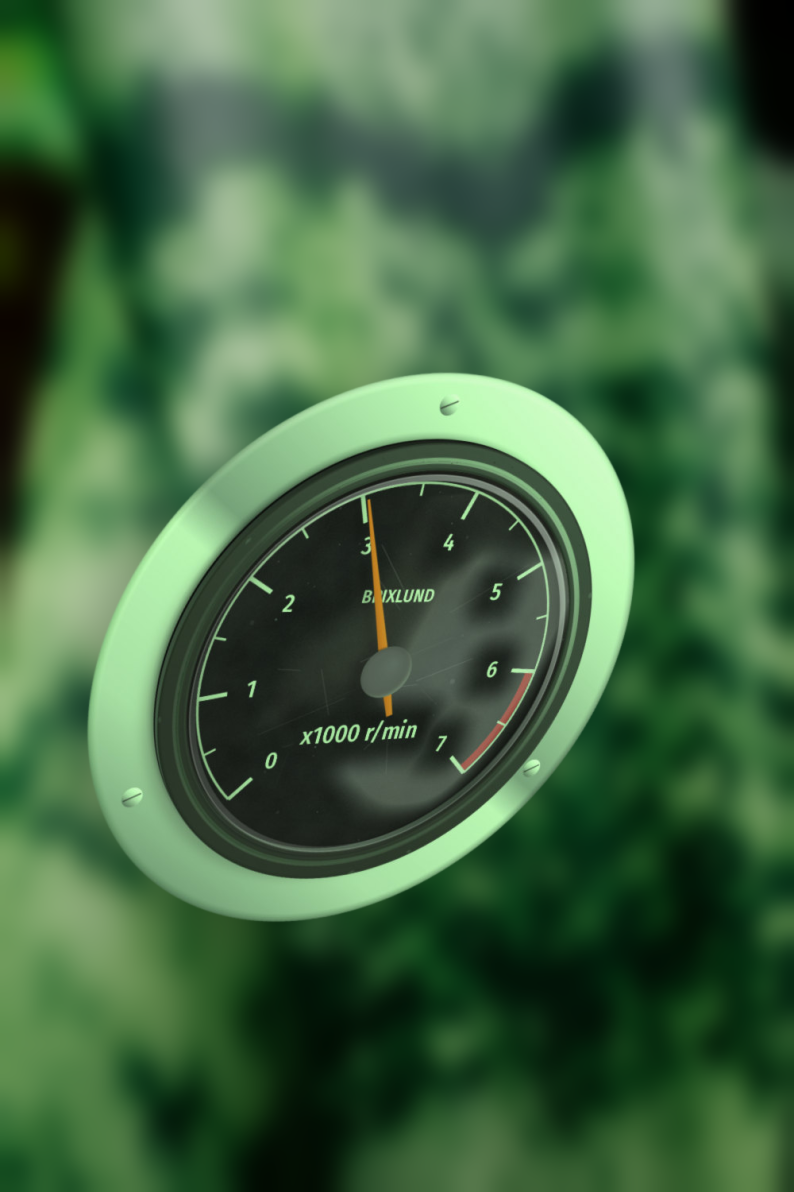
value=3000 unit=rpm
